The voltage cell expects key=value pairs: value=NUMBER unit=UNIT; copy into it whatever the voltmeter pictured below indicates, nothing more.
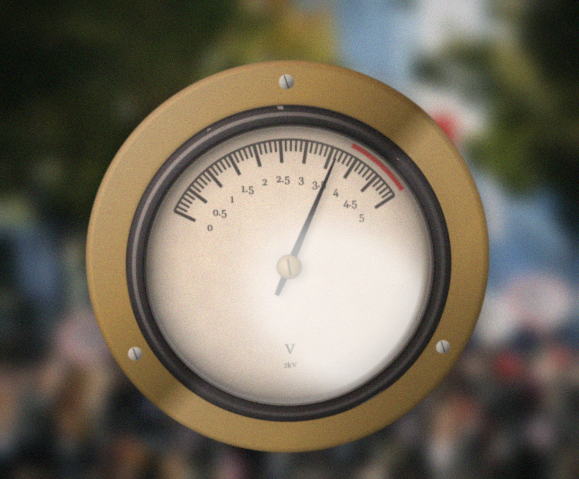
value=3.6 unit=V
